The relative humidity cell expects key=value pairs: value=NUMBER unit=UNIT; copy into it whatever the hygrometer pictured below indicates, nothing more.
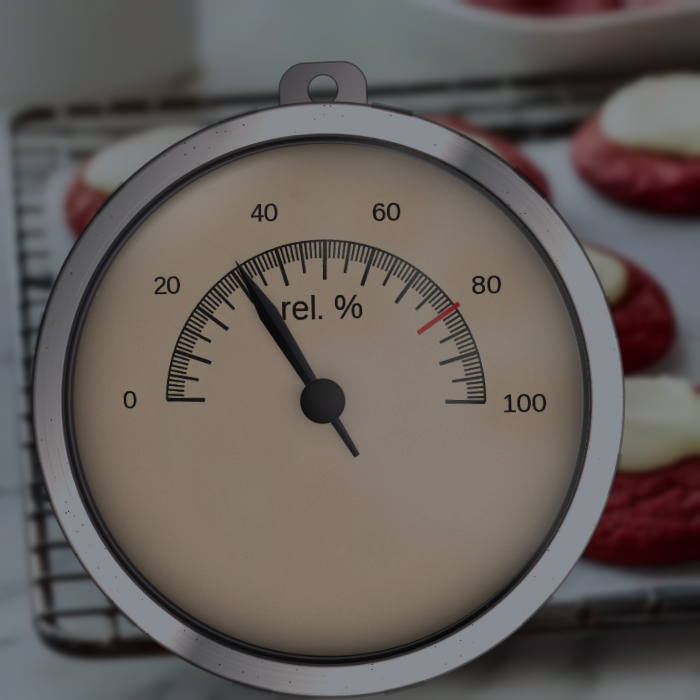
value=32 unit=%
